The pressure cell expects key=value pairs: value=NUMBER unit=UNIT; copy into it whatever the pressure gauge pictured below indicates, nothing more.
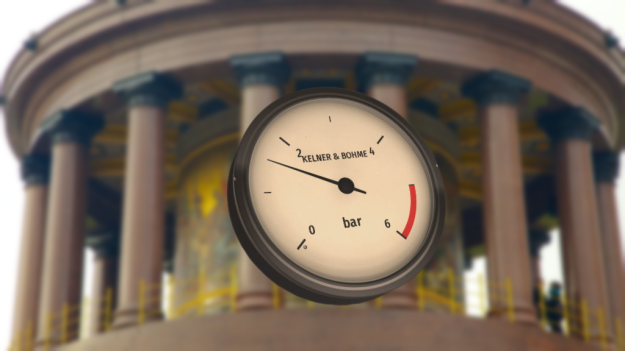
value=1.5 unit=bar
